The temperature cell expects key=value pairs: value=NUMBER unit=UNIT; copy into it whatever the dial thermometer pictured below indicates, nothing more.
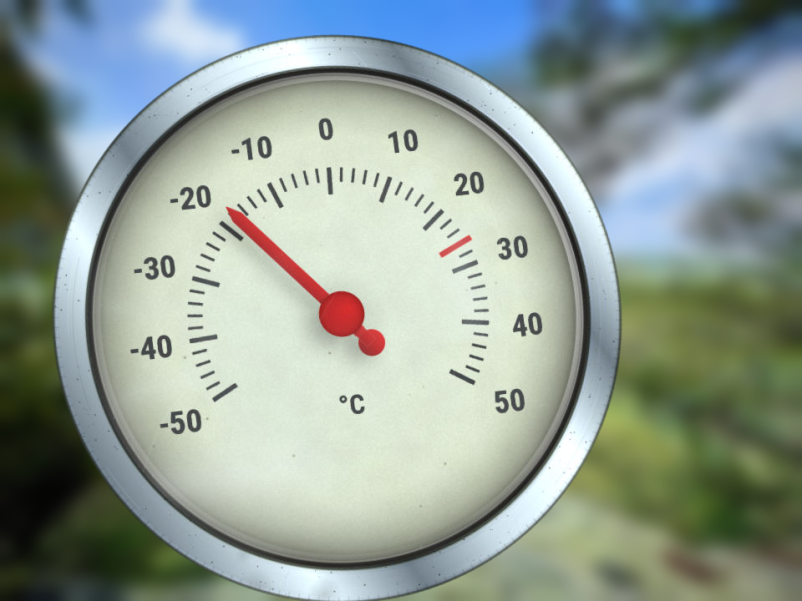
value=-18 unit=°C
